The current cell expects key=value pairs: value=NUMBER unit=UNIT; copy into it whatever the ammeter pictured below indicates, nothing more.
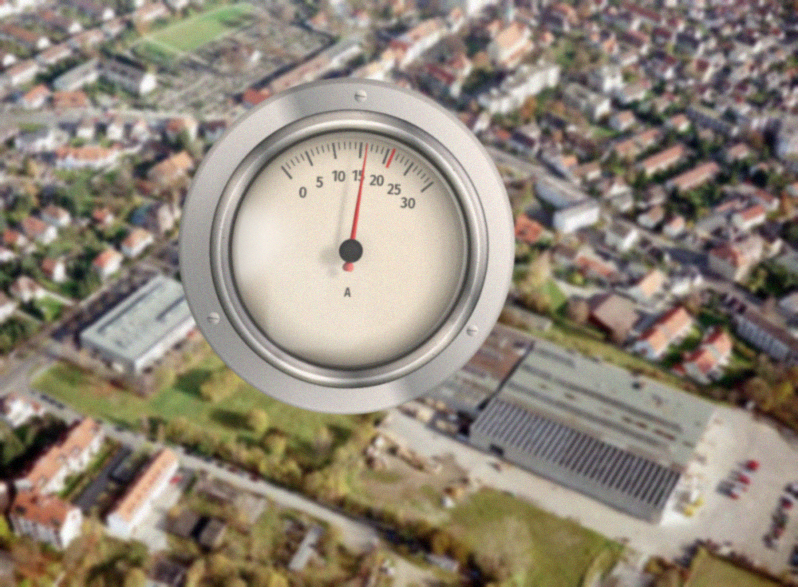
value=16 unit=A
